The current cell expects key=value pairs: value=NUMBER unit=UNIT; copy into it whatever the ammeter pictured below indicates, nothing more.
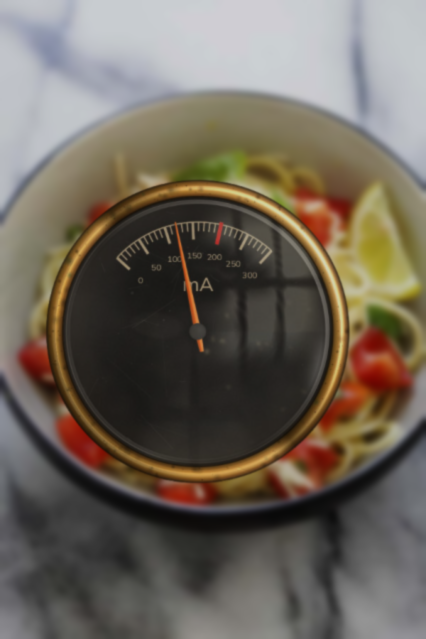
value=120 unit=mA
